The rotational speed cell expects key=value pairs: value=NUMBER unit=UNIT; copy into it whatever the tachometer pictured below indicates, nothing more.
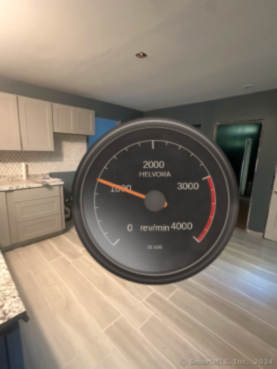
value=1000 unit=rpm
